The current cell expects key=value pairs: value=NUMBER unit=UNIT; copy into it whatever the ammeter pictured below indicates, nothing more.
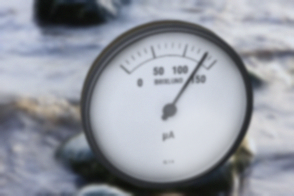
value=130 unit=µA
